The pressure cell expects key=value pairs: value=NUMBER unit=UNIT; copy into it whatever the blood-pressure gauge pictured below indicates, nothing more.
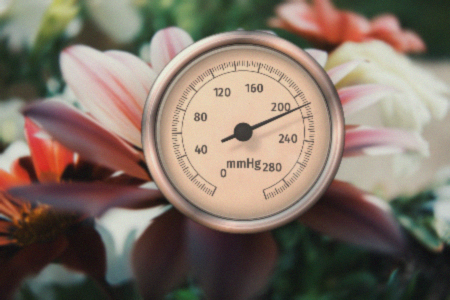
value=210 unit=mmHg
